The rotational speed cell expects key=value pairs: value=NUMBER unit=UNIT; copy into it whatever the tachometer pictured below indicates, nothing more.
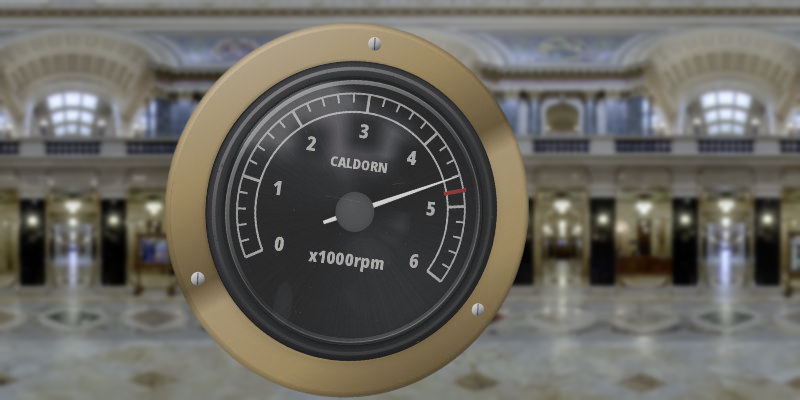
value=4600 unit=rpm
